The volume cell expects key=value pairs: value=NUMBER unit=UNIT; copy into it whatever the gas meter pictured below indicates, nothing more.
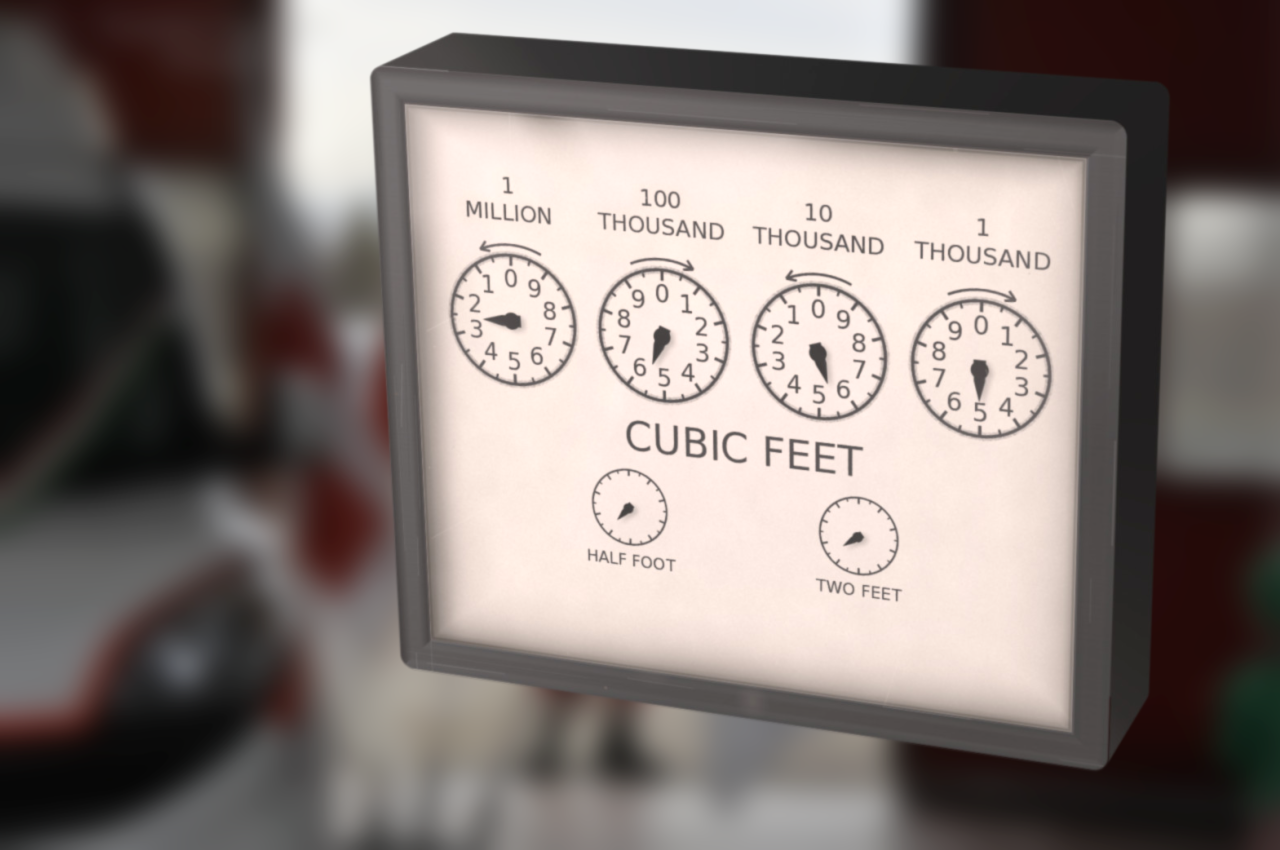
value=255500 unit=ft³
